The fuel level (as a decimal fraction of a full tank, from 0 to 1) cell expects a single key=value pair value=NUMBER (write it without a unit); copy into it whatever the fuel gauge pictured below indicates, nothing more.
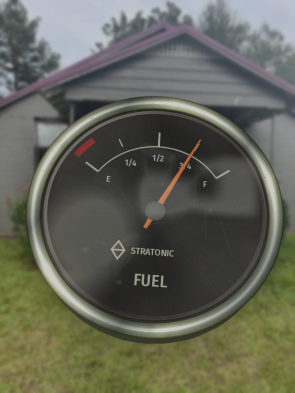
value=0.75
